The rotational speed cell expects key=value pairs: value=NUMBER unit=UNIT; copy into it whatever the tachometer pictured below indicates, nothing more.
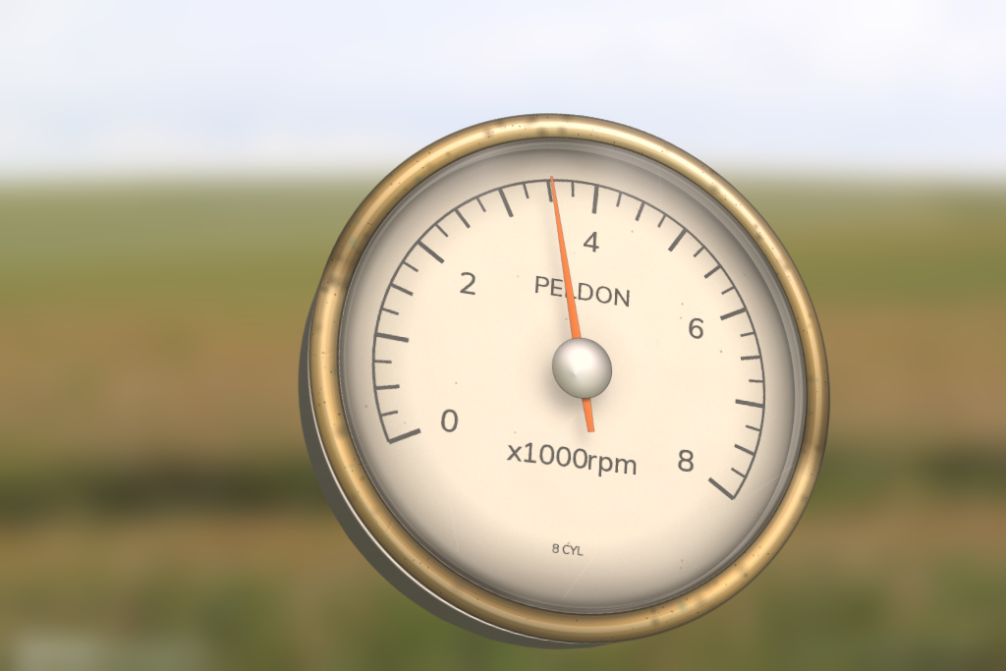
value=3500 unit=rpm
